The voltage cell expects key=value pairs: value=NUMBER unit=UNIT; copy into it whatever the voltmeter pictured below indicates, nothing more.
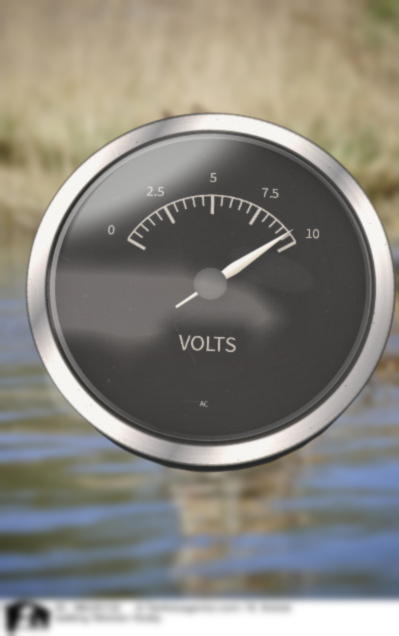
value=9.5 unit=V
